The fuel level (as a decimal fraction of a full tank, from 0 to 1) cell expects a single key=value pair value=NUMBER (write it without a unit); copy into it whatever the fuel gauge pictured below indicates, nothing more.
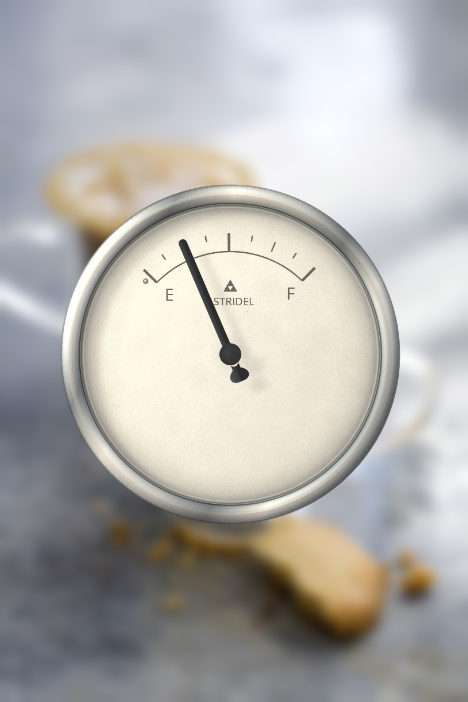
value=0.25
